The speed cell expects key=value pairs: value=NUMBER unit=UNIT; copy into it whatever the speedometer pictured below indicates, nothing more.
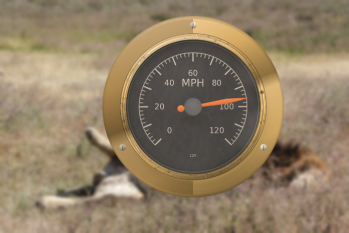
value=96 unit=mph
